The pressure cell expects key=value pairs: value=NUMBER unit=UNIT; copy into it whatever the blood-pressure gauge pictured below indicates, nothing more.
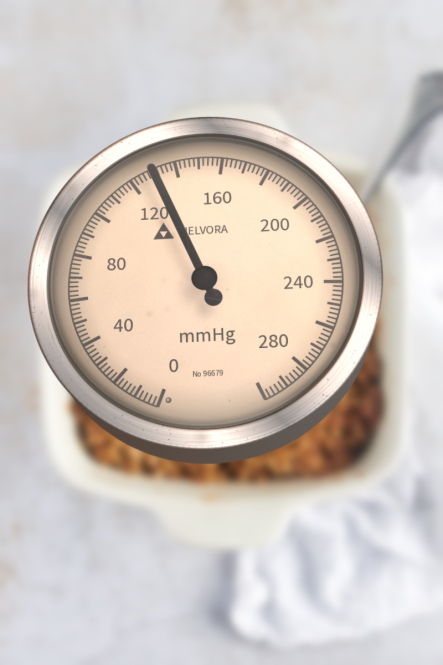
value=130 unit=mmHg
